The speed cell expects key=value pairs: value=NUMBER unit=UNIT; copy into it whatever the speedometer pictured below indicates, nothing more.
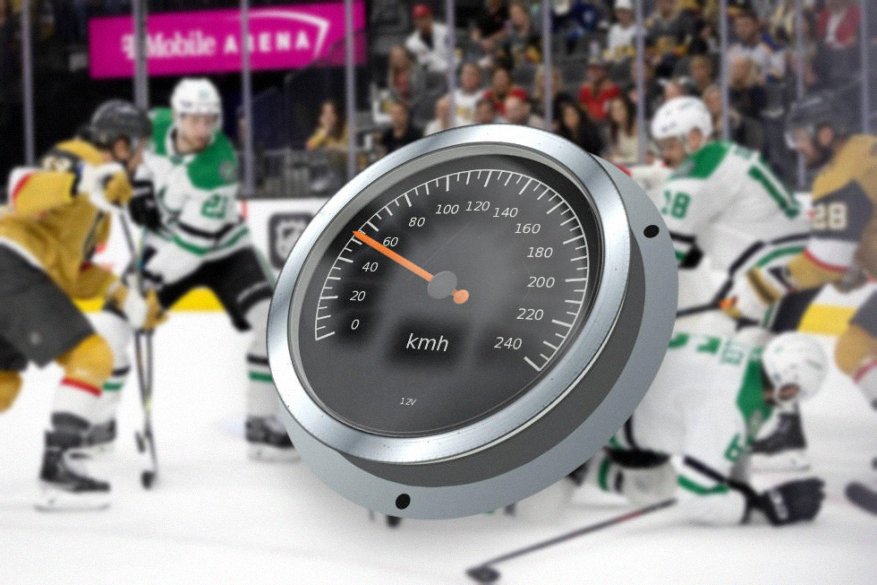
value=52.5 unit=km/h
